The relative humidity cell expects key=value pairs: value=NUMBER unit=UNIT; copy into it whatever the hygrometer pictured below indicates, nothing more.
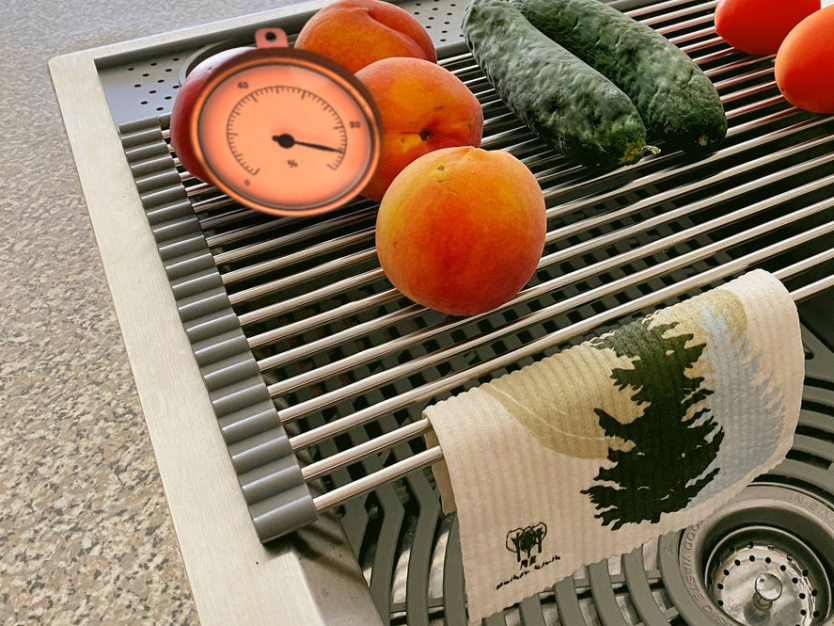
value=90 unit=%
